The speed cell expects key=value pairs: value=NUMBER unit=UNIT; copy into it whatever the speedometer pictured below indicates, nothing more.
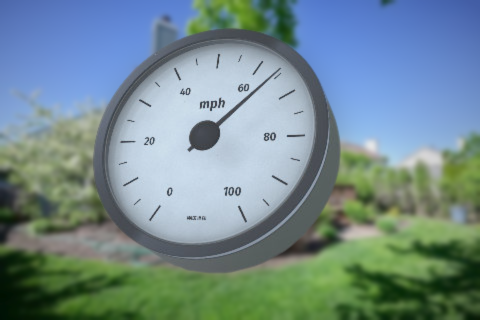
value=65 unit=mph
